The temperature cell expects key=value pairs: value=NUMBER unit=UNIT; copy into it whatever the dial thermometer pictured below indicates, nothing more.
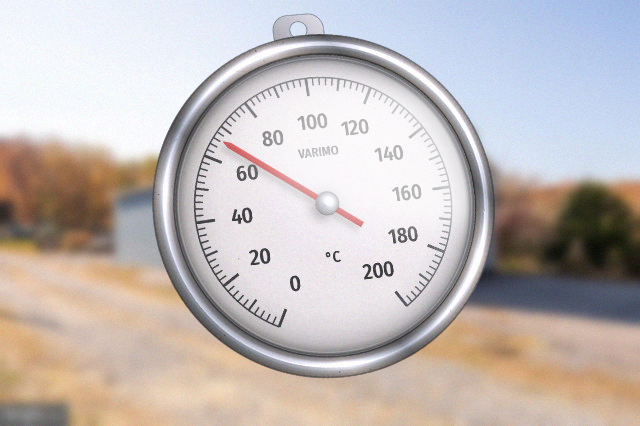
value=66 unit=°C
